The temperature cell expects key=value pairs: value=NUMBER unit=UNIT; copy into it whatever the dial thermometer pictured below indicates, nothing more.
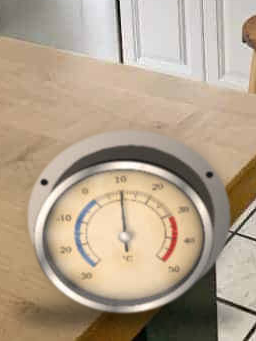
value=10 unit=°C
